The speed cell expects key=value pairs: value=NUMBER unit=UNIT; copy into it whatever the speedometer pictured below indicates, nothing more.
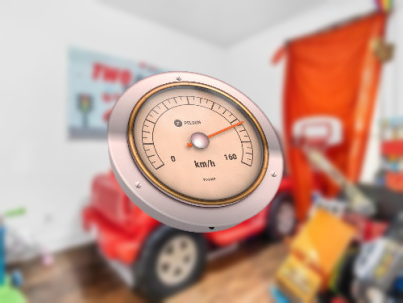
value=125 unit=km/h
